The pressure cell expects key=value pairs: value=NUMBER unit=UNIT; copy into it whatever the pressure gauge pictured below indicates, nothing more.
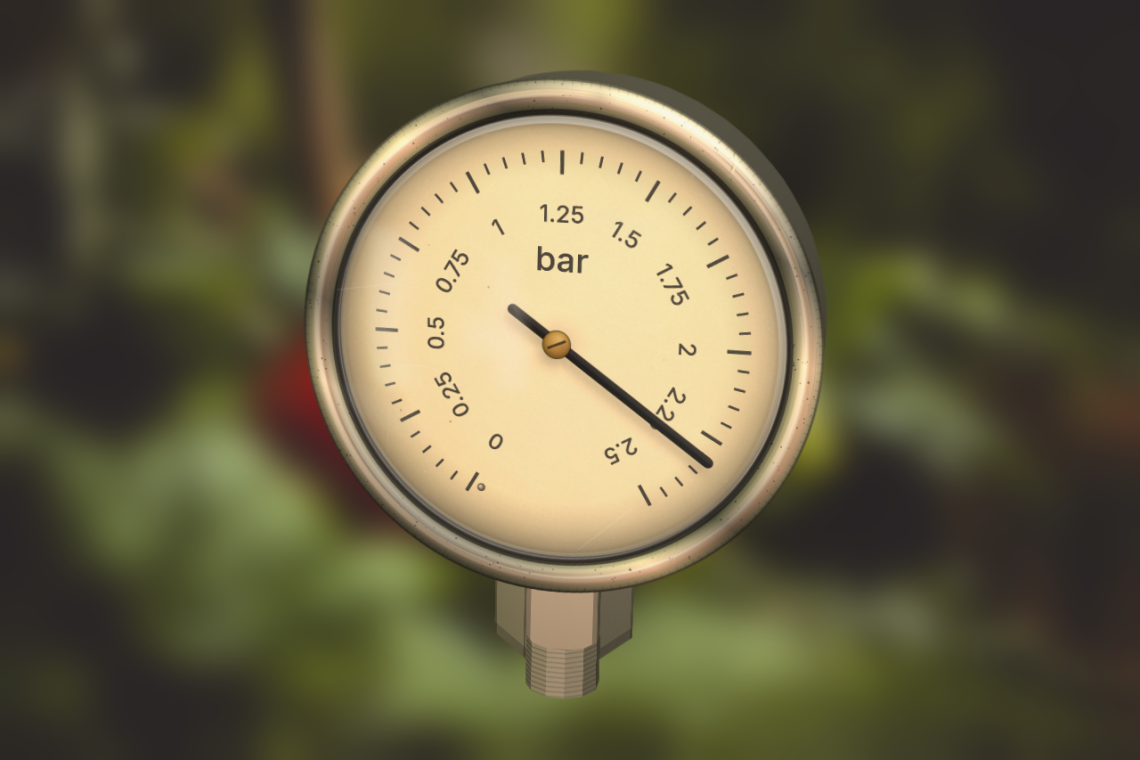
value=2.3 unit=bar
